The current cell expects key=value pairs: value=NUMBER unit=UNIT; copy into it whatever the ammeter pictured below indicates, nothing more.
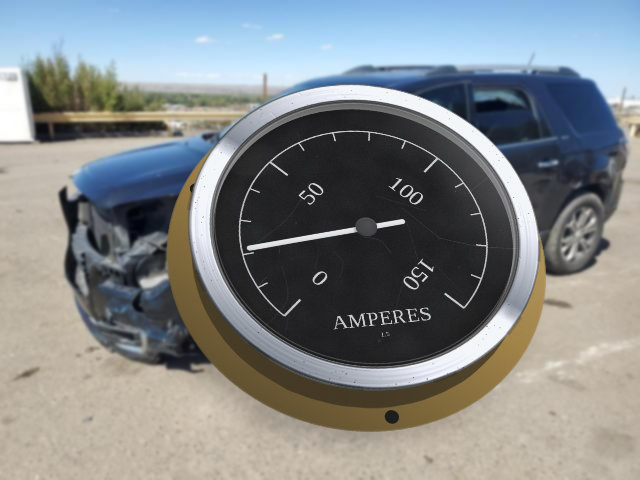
value=20 unit=A
